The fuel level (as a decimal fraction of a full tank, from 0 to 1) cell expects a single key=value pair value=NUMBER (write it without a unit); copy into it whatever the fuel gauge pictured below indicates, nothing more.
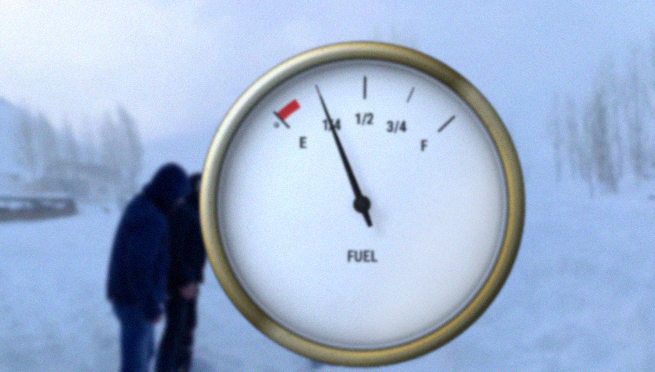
value=0.25
